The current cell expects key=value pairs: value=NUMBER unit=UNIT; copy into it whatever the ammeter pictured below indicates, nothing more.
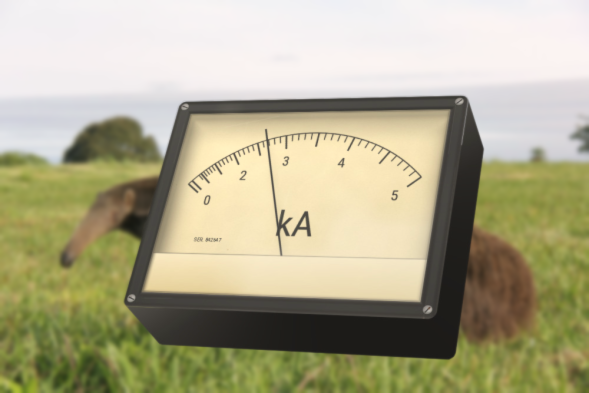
value=2.7 unit=kA
